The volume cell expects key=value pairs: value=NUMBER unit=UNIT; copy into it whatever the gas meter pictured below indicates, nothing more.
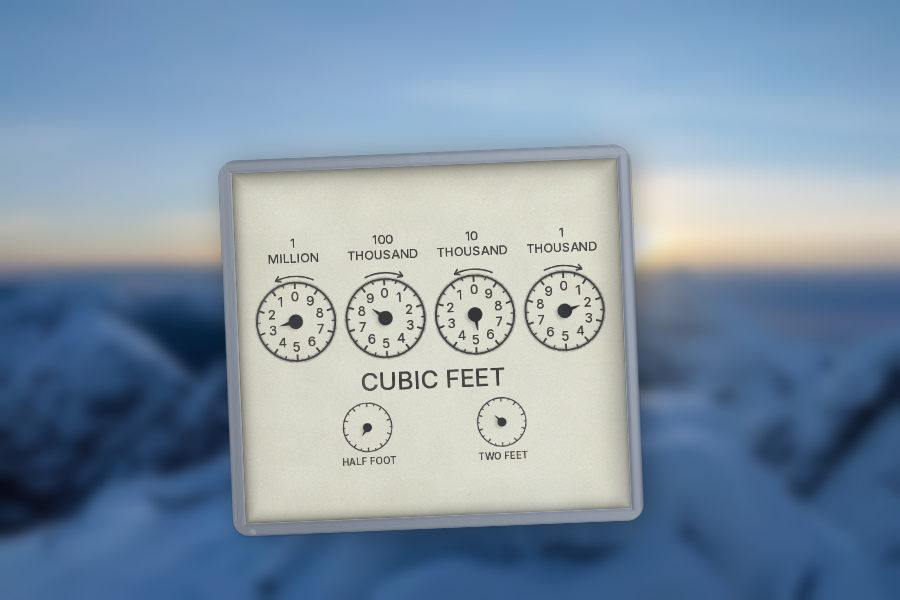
value=285200 unit=ft³
